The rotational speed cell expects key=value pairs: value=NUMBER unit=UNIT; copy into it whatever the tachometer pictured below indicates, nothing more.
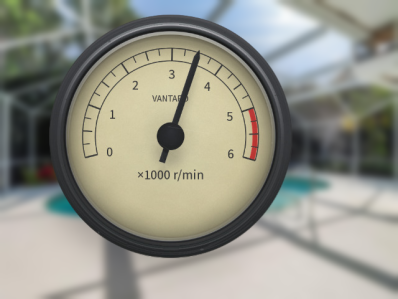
value=3500 unit=rpm
